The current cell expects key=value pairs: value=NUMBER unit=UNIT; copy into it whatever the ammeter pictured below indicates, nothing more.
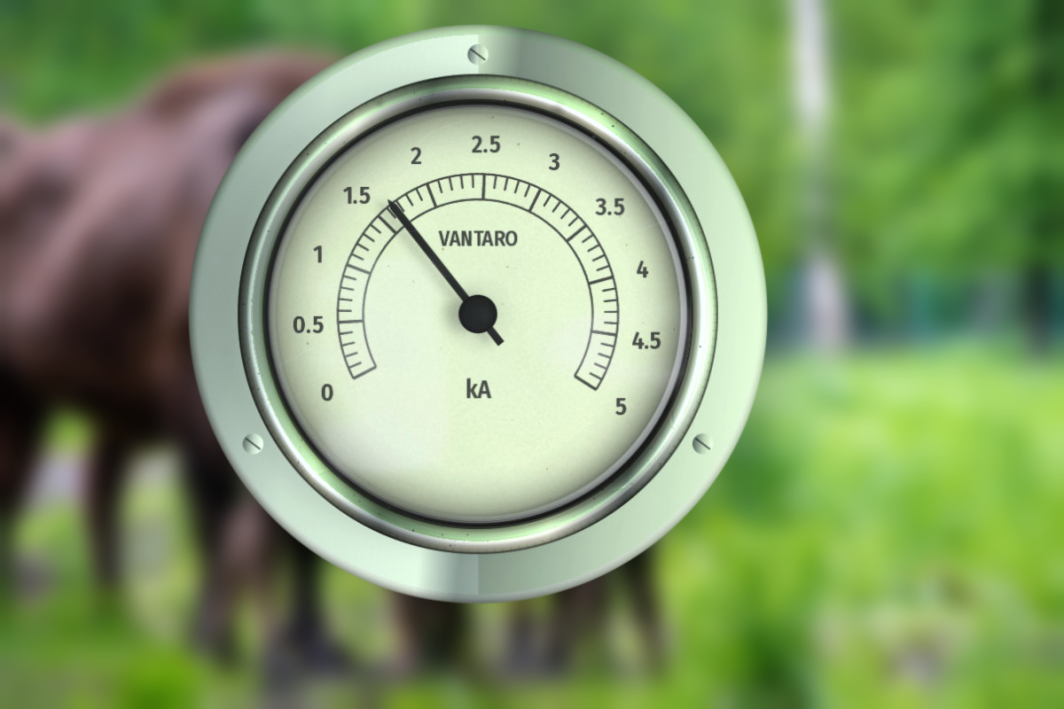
value=1.65 unit=kA
